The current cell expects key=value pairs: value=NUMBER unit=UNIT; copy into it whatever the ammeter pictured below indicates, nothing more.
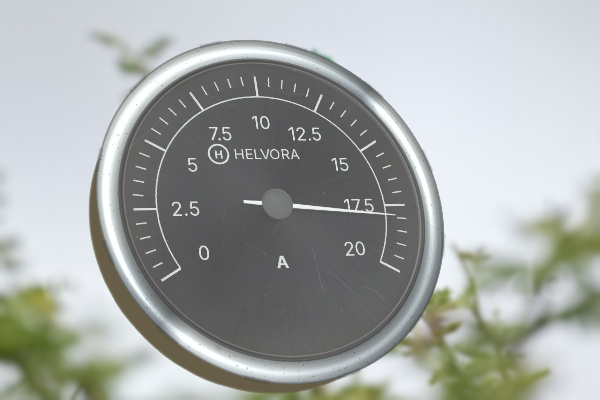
value=18 unit=A
